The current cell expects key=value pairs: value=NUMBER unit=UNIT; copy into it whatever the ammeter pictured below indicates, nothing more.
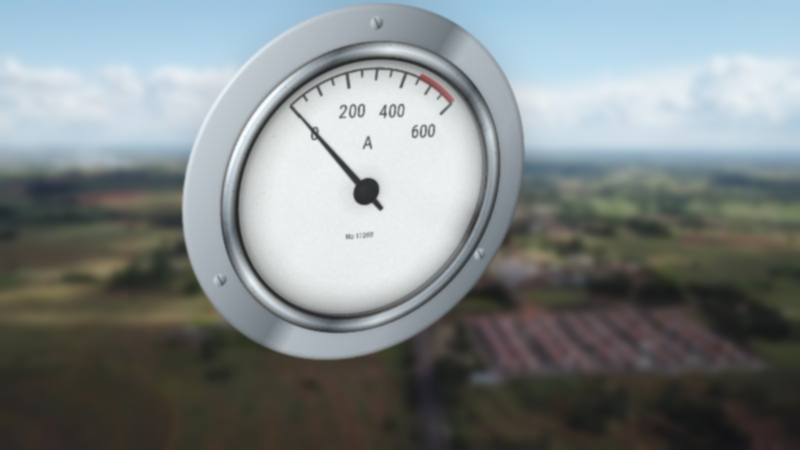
value=0 unit=A
